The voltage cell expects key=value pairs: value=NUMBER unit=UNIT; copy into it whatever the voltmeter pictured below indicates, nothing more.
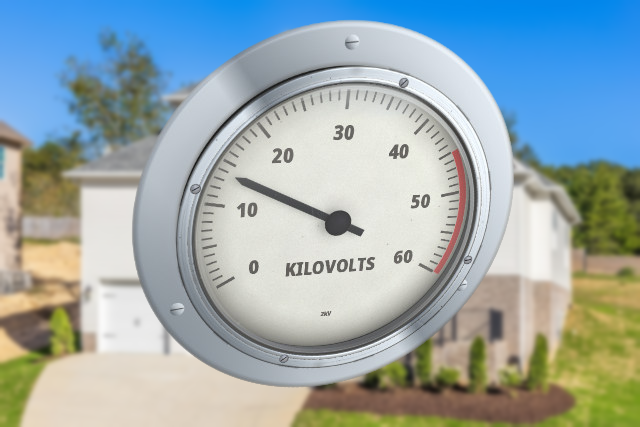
value=14 unit=kV
